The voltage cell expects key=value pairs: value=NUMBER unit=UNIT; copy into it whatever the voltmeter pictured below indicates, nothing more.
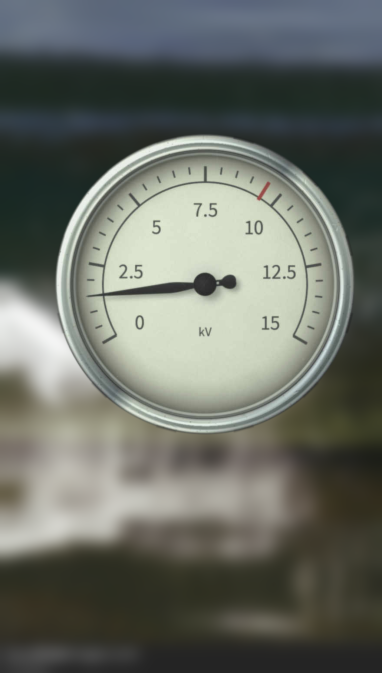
value=1.5 unit=kV
